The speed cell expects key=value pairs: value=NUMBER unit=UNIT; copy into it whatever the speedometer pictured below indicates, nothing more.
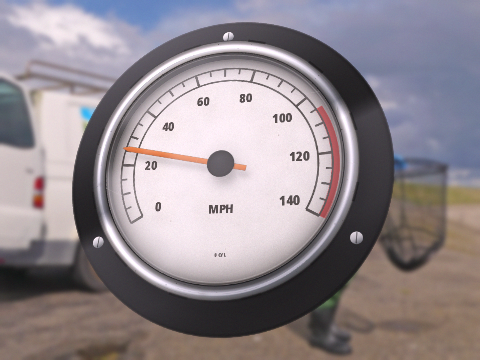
value=25 unit=mph
